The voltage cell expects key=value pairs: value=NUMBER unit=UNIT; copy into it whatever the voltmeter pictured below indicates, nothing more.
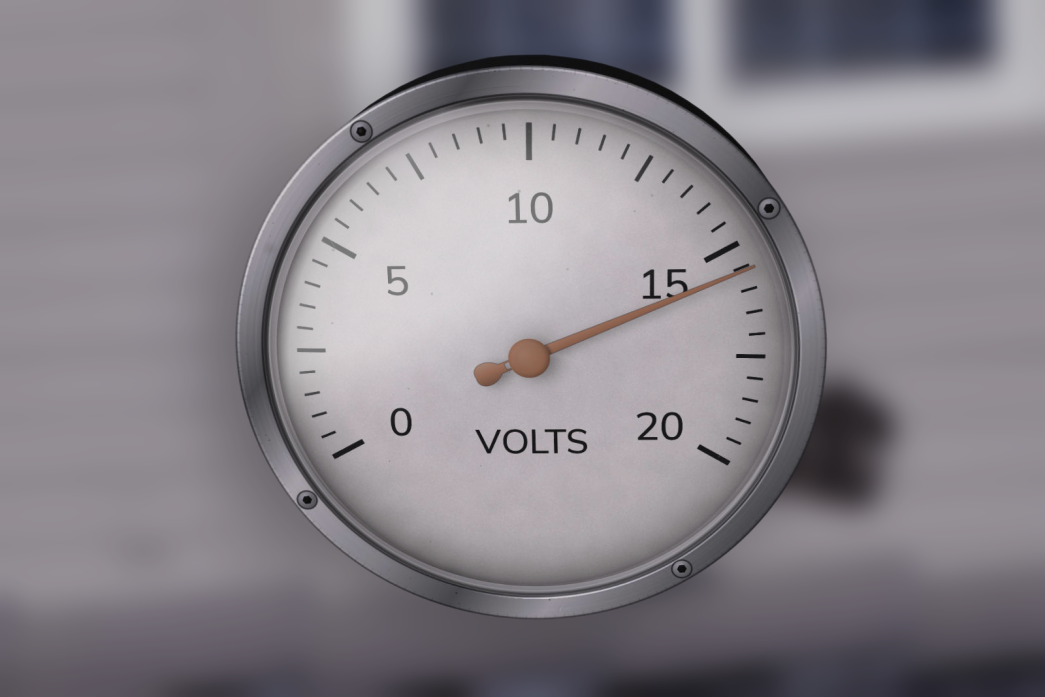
value=15.5 unit=V
